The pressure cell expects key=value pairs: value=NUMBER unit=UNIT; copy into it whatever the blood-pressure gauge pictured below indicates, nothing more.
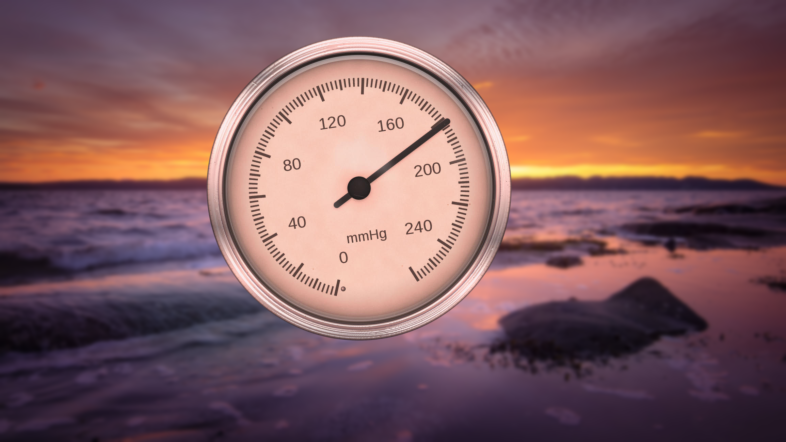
value=182 unit=mmHg
